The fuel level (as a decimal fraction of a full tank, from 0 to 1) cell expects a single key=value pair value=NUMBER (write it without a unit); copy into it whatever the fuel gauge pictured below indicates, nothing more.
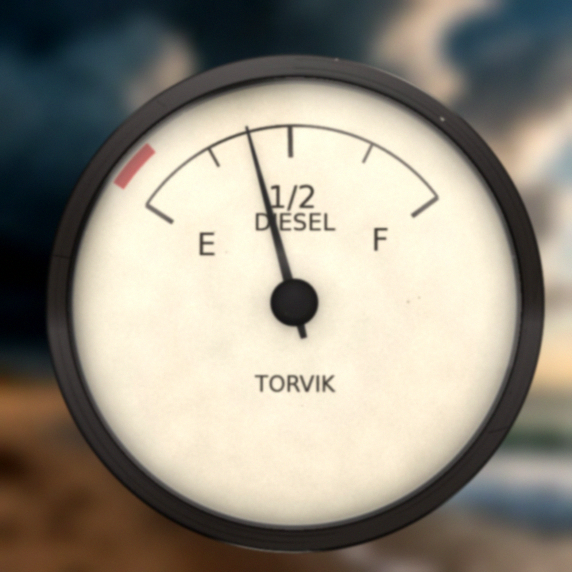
value=0.375
